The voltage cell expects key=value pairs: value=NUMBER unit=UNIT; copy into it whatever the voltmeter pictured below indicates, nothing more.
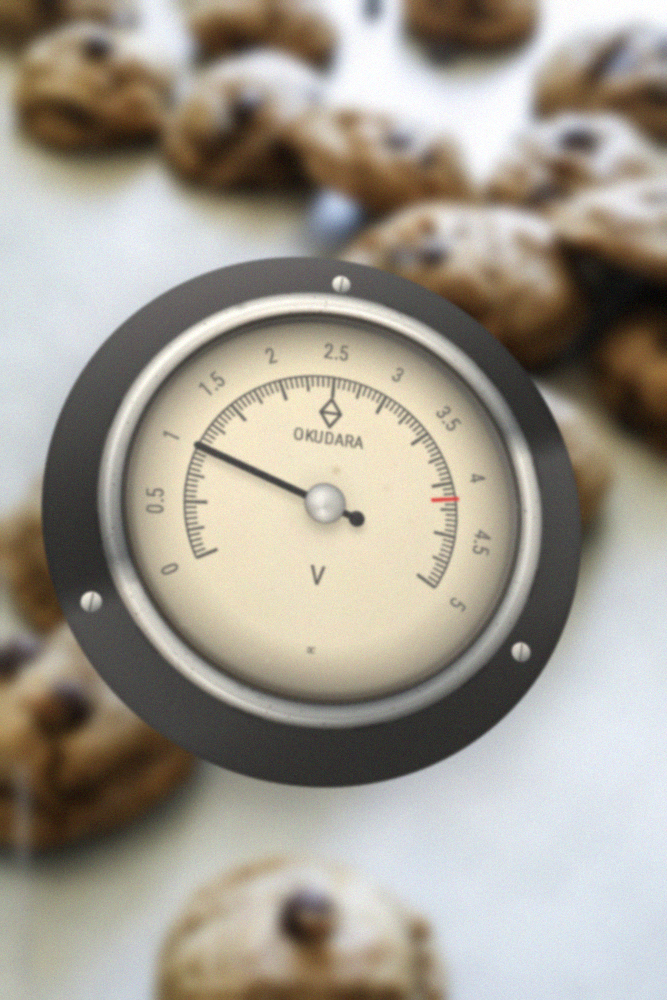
value=1 unit=V
